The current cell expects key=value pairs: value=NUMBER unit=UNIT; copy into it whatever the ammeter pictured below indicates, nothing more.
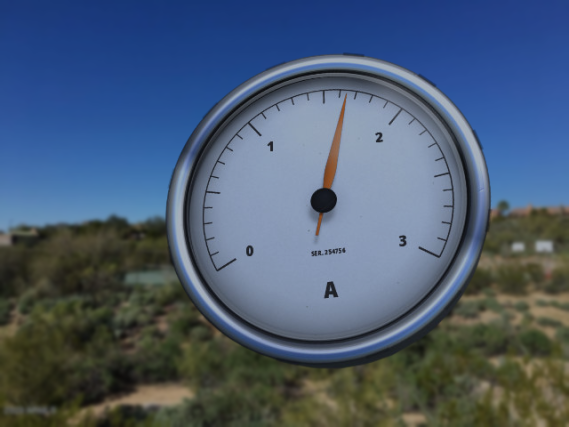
value=1.65 unit=A
